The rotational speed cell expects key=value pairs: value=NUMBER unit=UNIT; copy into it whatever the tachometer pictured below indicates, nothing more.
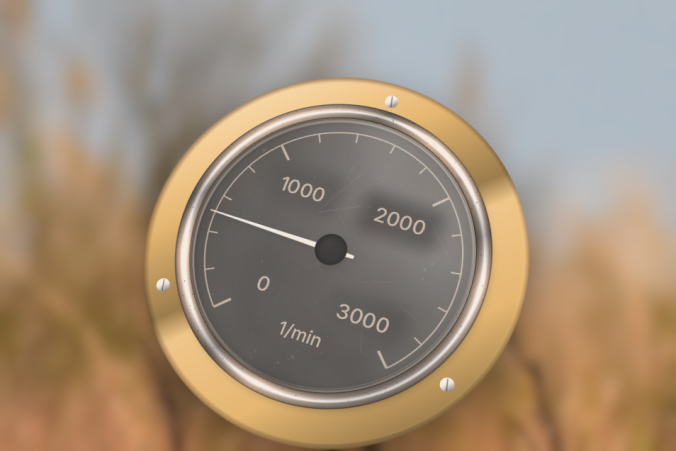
value=500 unit=rpm
